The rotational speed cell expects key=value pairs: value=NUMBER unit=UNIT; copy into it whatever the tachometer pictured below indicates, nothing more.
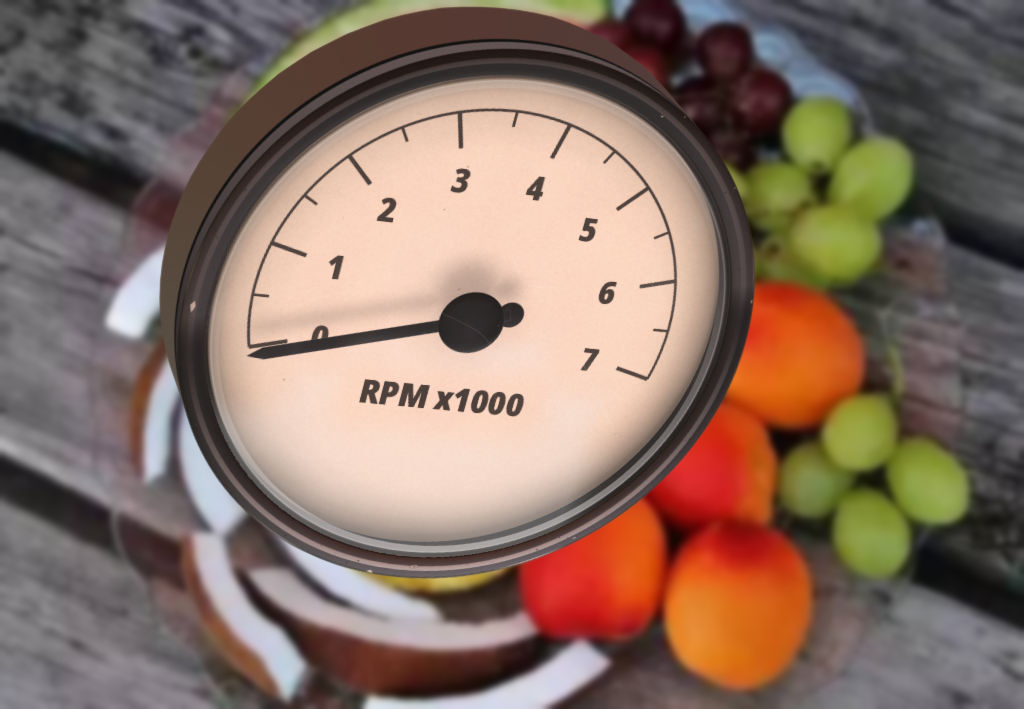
value=0 unit=rpm
